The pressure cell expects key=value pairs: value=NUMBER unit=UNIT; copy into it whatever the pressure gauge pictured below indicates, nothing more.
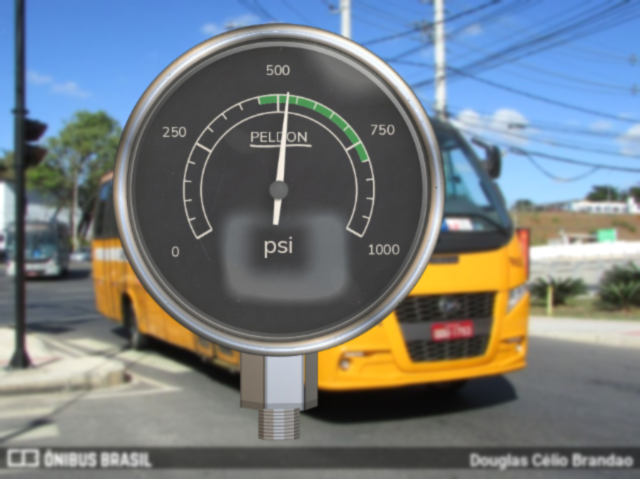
value=525 unit=psi
